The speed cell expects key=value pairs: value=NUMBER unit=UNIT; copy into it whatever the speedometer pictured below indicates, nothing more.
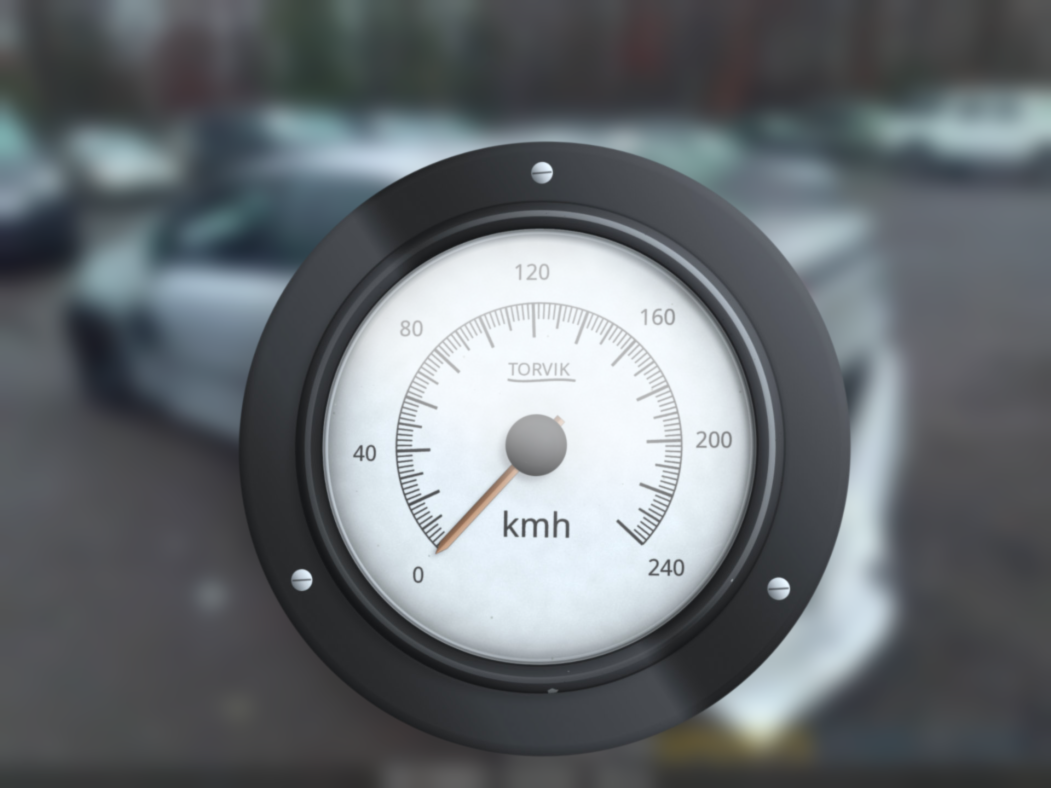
value=0 unit=km/h
